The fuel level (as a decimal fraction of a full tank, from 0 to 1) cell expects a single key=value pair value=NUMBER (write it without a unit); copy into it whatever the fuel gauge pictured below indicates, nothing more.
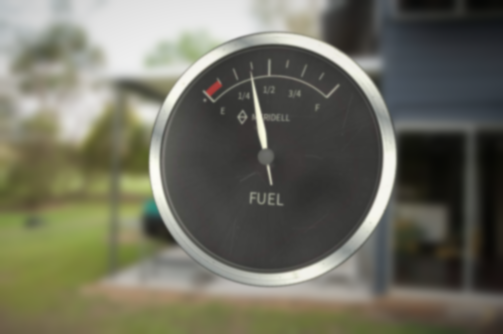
value=0.375
